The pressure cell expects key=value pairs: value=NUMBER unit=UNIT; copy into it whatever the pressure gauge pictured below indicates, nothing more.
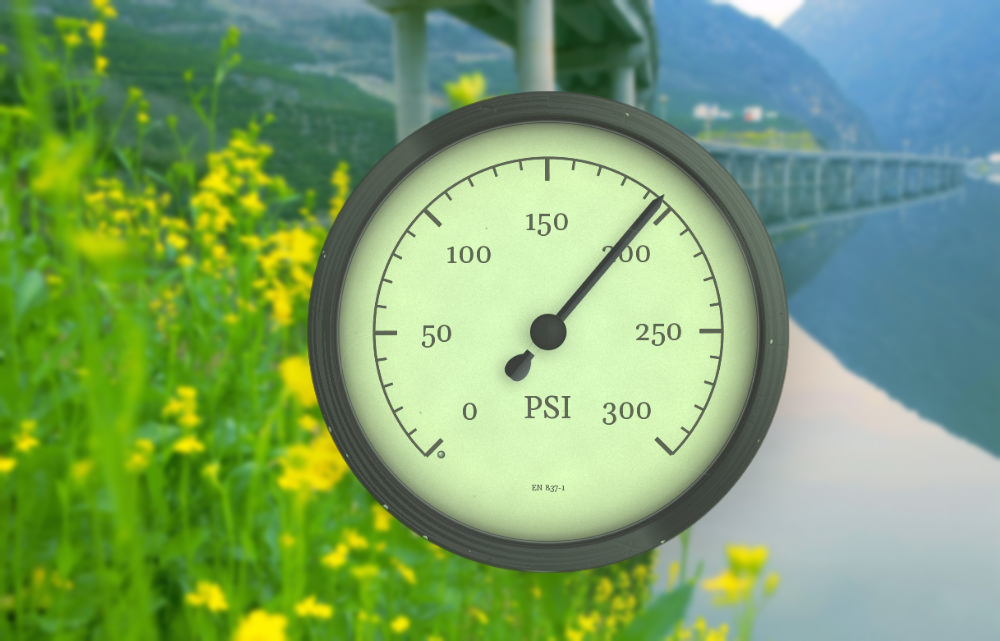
value=195 unit=psi
